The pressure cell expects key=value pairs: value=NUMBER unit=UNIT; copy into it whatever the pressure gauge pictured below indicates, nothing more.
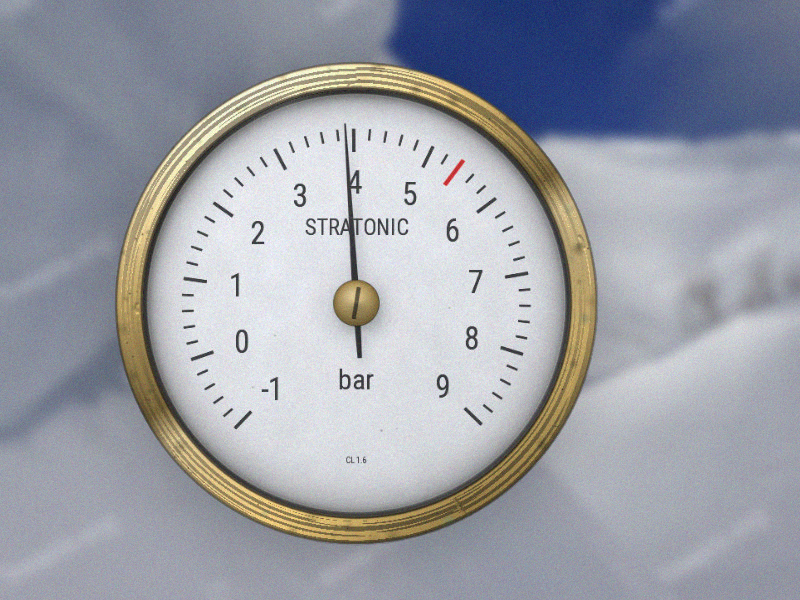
value=3.9 unit=bar
